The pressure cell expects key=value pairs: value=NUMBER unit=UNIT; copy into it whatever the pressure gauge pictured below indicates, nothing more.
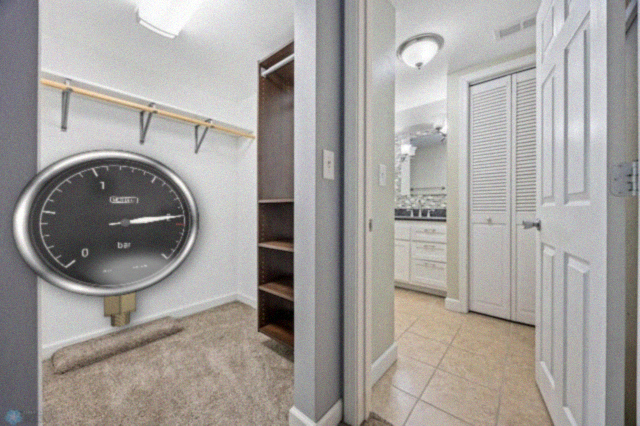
value=2 unit=bar
